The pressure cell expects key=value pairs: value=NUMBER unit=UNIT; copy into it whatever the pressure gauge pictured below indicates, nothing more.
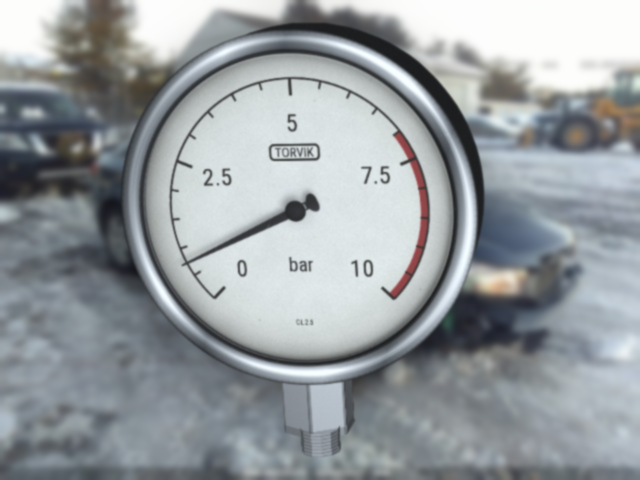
value=0.75 unit=bar
